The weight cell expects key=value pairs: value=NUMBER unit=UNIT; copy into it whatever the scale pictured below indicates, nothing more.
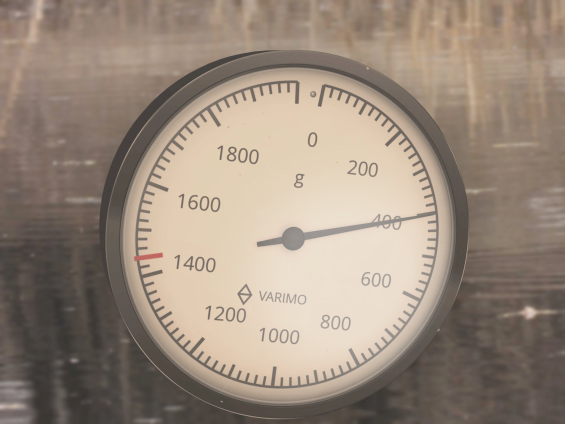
value=400 unit=g
